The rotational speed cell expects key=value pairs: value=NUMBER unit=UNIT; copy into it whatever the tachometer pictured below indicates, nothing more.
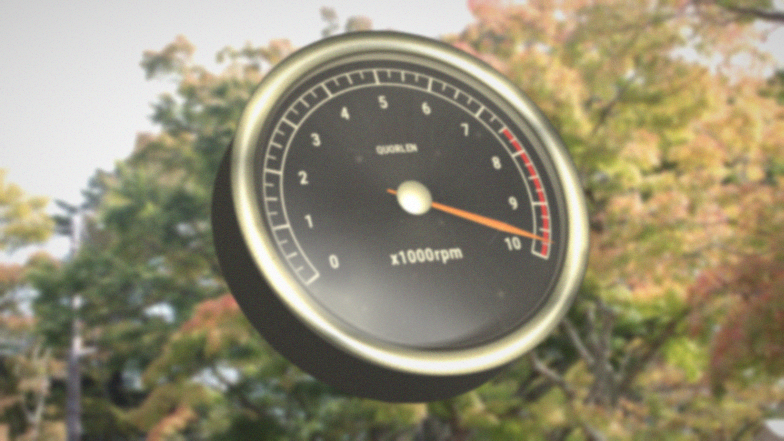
value=9750 unit=rpm
